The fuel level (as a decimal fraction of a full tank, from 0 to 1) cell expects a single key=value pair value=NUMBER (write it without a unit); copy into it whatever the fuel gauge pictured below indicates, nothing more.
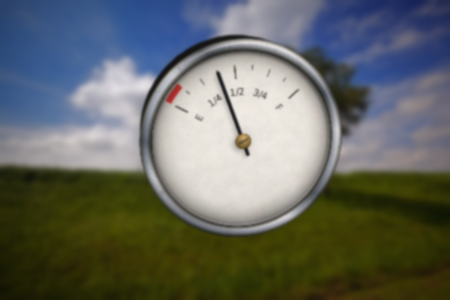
value=0.375
